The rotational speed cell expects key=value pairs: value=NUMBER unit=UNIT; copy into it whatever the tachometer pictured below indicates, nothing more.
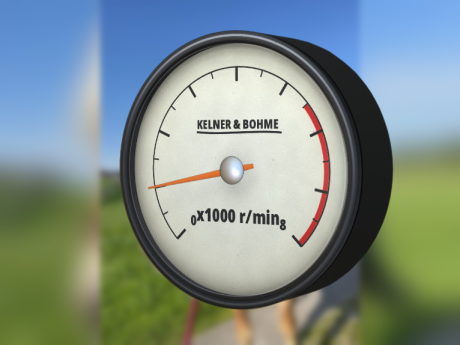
value=1000 unit=rpm
